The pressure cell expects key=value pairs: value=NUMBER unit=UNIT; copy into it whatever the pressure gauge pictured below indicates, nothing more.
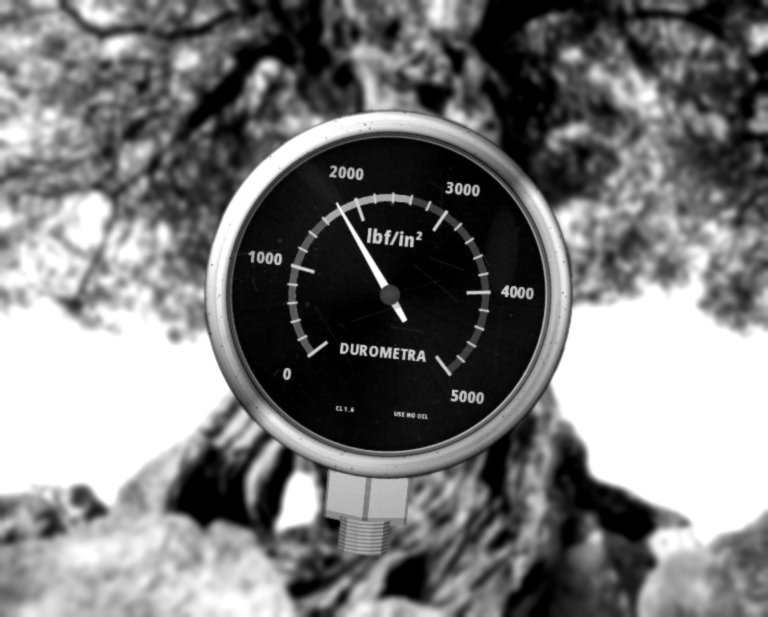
value=1800 unit=psi
